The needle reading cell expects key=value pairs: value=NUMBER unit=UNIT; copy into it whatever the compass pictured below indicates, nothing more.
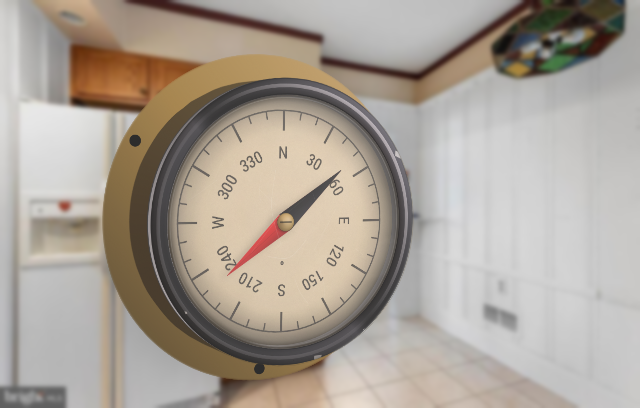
value=230 unit=°
